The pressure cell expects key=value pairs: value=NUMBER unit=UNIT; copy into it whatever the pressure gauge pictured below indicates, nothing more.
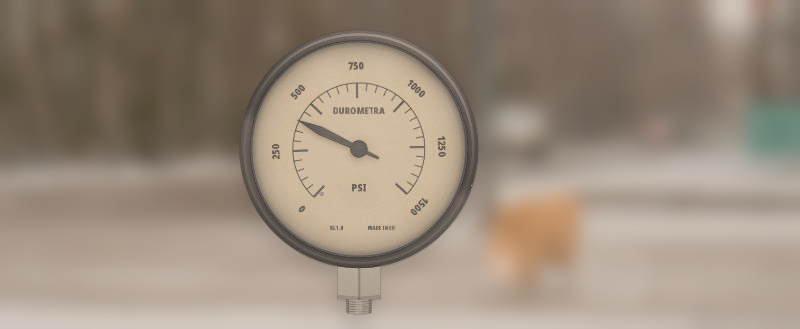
value=400 unit=psi
